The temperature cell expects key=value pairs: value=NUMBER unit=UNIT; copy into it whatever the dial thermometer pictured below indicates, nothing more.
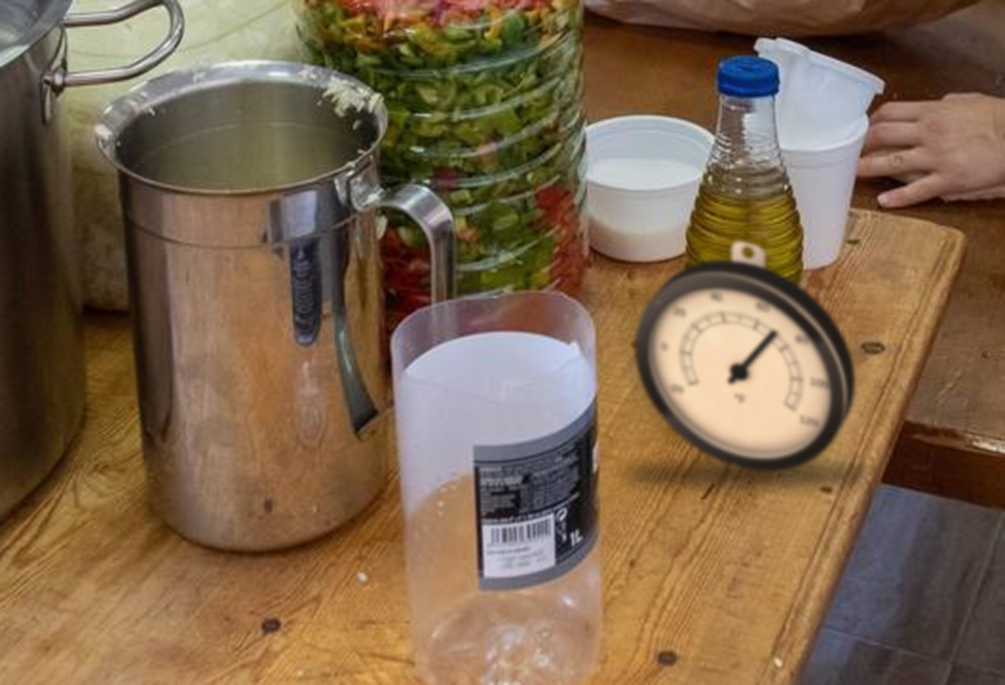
value=70 unit=°F
